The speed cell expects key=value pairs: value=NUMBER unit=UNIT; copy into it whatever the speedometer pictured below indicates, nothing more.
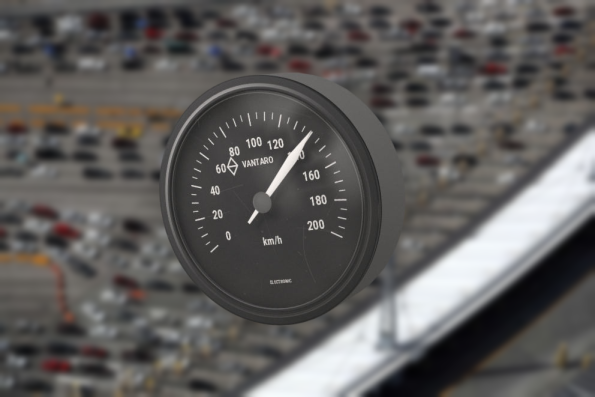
value=140 unit=km/h
